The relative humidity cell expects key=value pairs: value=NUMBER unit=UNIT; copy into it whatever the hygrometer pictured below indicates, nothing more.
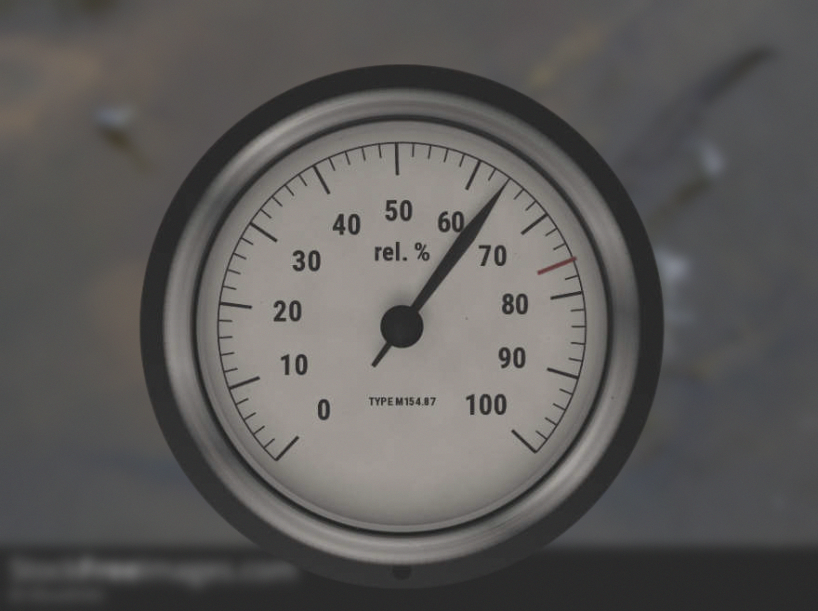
value=64 unit=%
